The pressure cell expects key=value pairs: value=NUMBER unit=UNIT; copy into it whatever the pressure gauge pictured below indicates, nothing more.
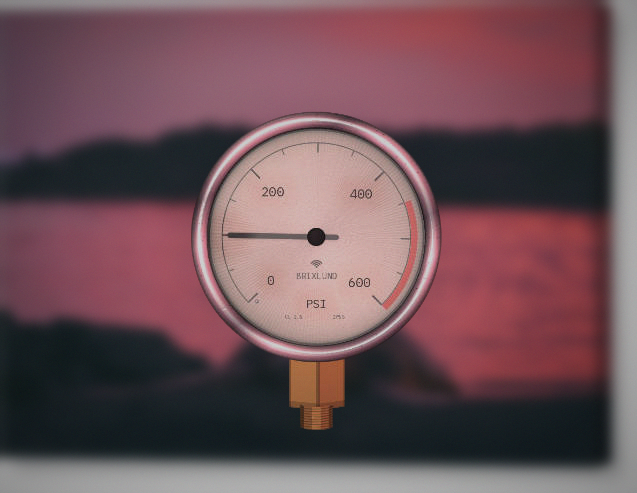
value=100 unit=psi
